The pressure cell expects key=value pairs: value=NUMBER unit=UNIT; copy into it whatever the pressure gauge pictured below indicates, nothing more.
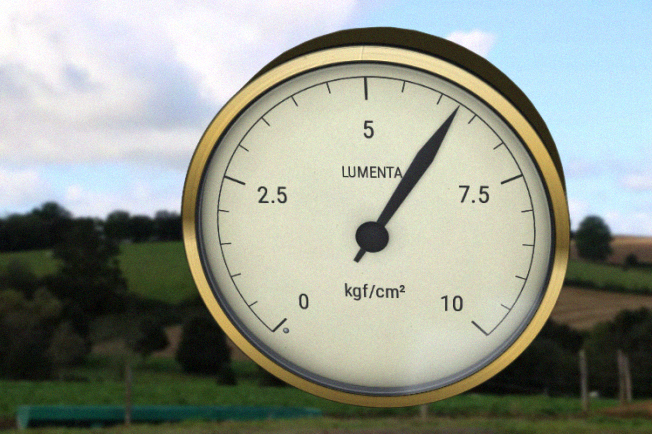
value=6.25 unit=kg/cm²
